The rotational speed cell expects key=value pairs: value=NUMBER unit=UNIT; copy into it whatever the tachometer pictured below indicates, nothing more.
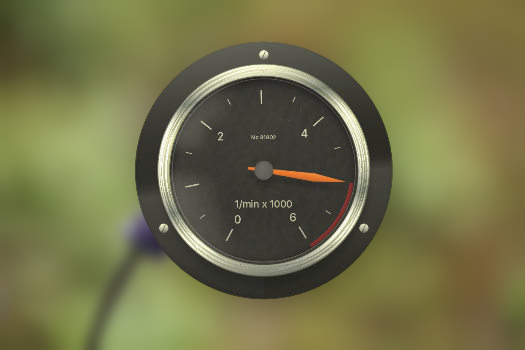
value=5000 unit=rpm
